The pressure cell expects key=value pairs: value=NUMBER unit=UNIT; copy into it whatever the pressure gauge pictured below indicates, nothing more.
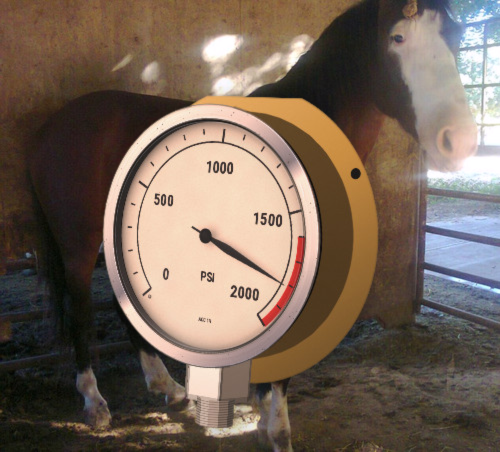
value=1800 unit=psi
